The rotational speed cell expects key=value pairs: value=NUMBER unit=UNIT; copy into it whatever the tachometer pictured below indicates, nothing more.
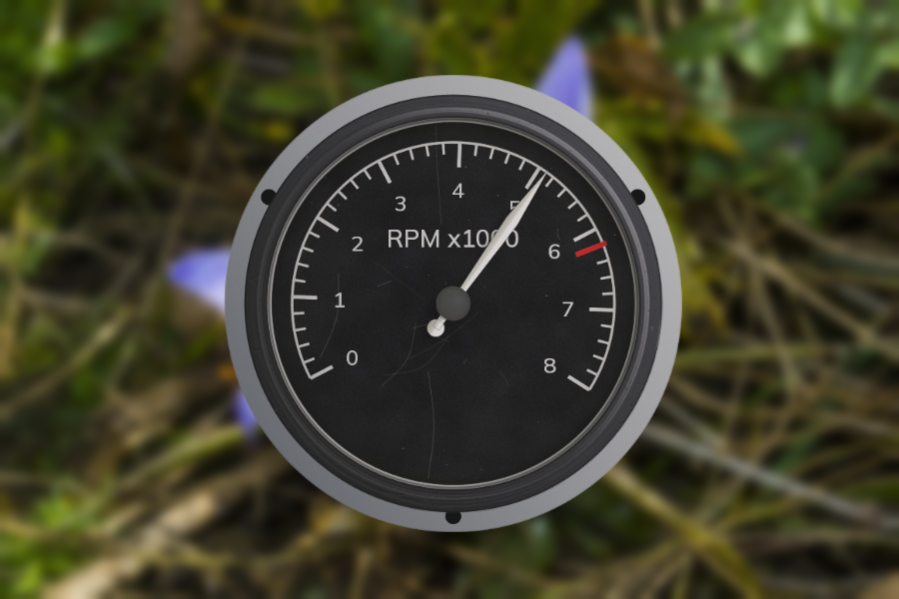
value=5100 unit=rpm
